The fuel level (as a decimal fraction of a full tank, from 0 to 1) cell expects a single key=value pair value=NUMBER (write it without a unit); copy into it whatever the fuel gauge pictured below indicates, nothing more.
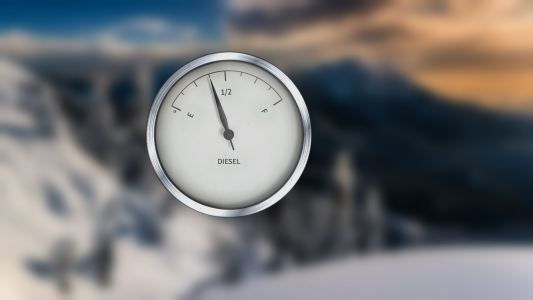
value=0.375
